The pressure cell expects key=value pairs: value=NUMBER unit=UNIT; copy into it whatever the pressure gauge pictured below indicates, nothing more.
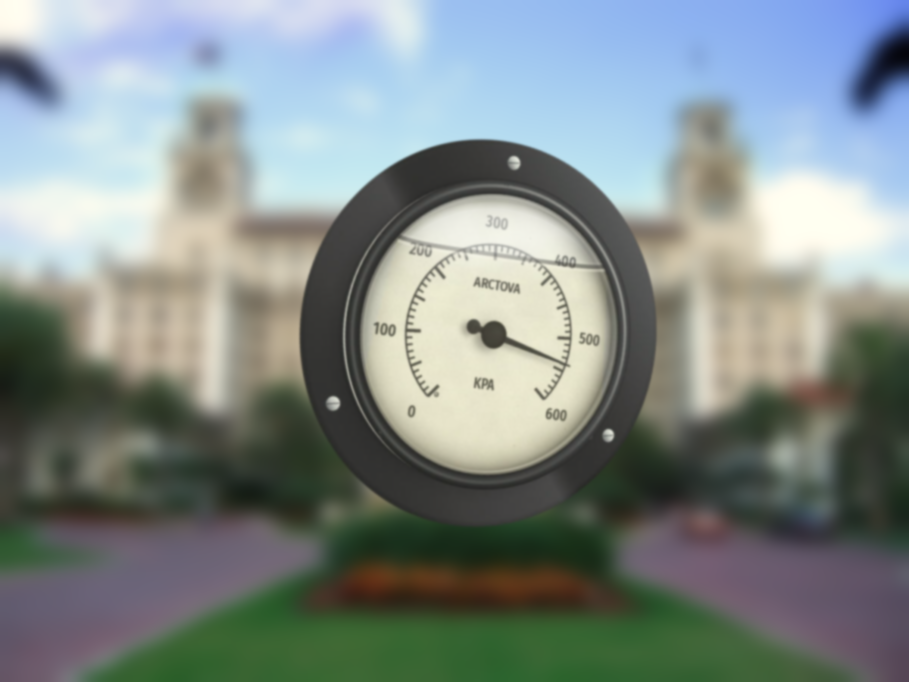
value=540 unit=kPa
